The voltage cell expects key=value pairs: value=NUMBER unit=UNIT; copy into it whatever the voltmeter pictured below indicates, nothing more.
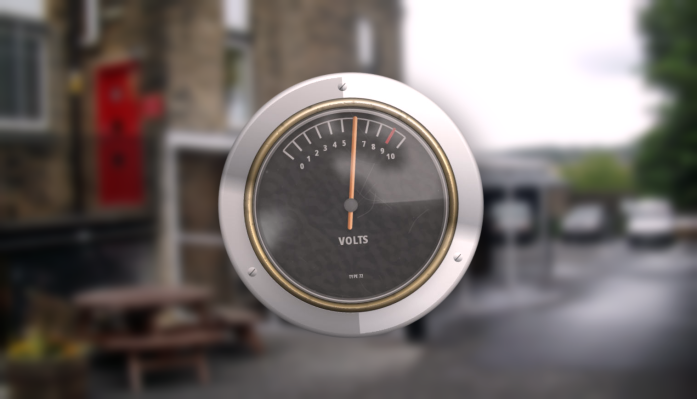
value=6 unit=V
